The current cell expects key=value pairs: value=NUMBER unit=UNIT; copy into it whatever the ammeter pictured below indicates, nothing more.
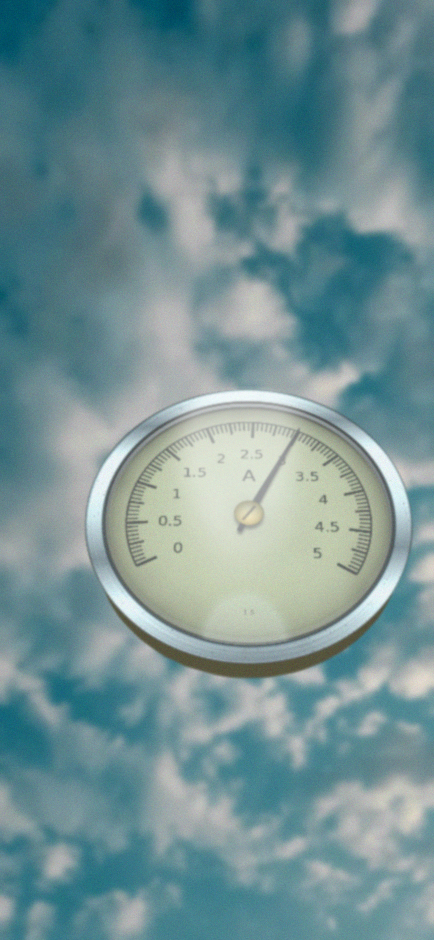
value=3 unit=A
